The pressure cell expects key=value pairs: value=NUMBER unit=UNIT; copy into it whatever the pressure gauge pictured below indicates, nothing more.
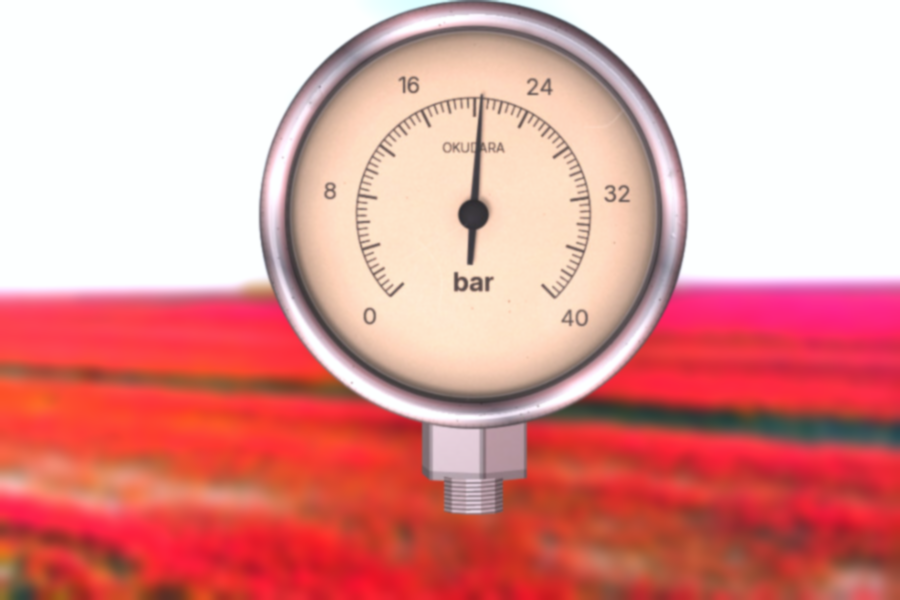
value=20.5 unit=bar
